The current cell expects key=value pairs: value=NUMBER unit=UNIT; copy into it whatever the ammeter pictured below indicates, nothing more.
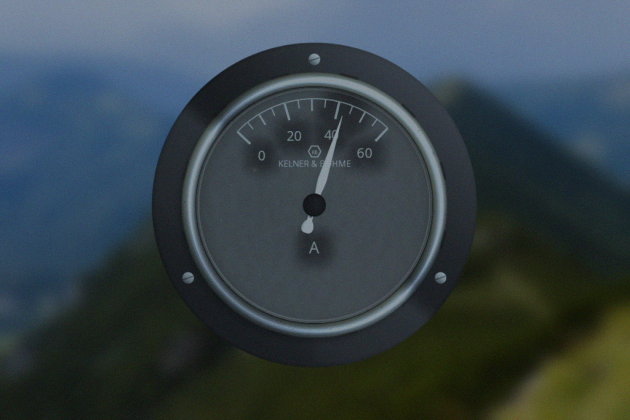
value=42.5 unit=A
